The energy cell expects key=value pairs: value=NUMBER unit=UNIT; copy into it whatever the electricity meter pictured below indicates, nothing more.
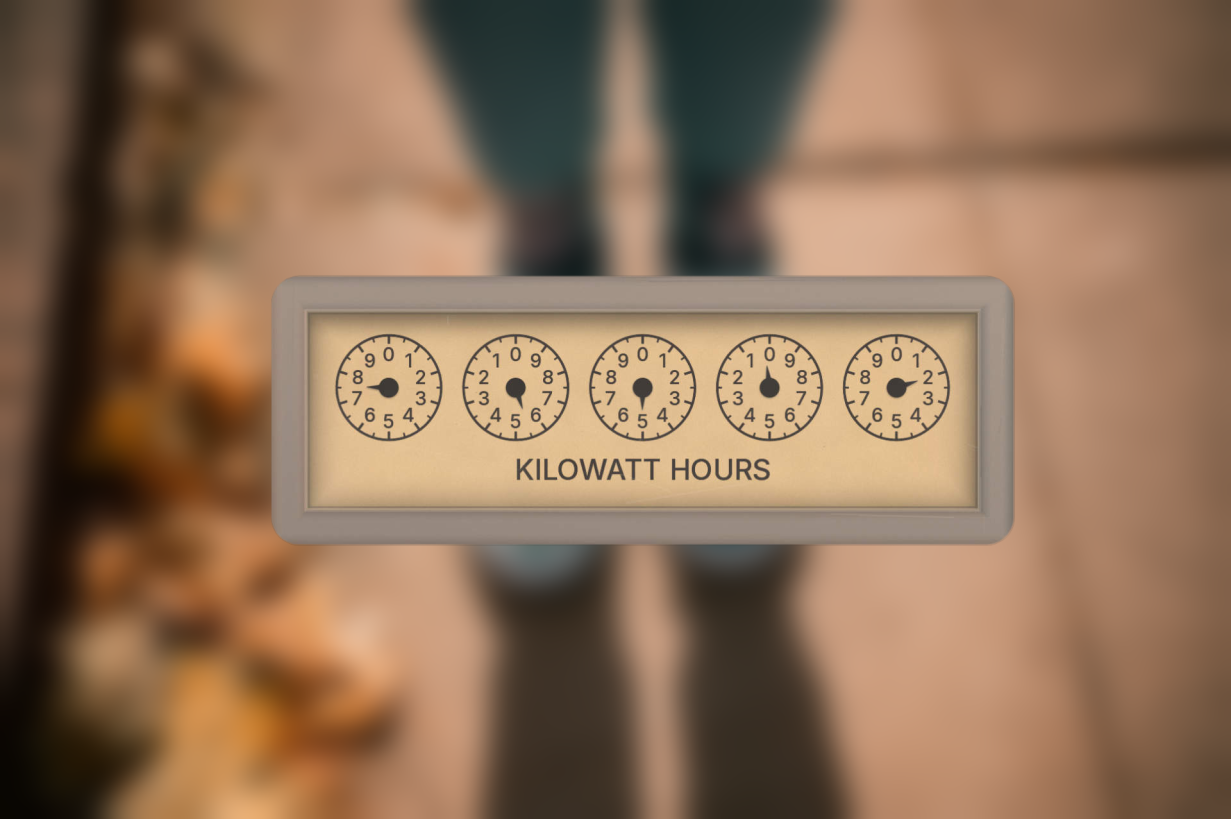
value=75502 unit=kWh
